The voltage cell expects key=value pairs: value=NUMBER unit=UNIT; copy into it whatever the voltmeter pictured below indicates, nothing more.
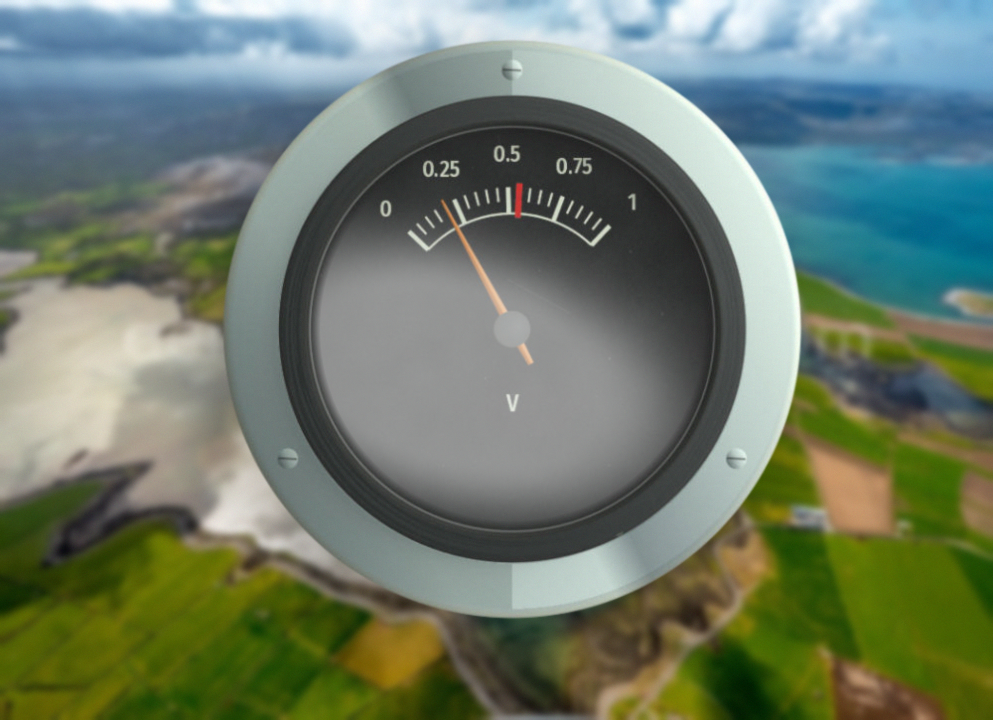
value=0.2 unit=V
